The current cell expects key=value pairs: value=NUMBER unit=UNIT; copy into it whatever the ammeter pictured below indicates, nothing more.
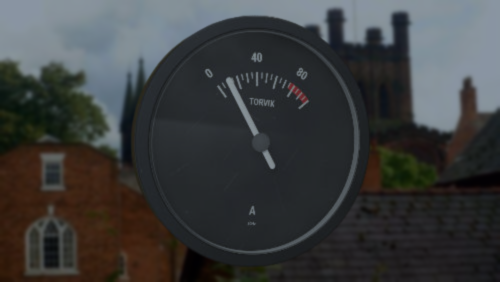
value=10 unit=A
